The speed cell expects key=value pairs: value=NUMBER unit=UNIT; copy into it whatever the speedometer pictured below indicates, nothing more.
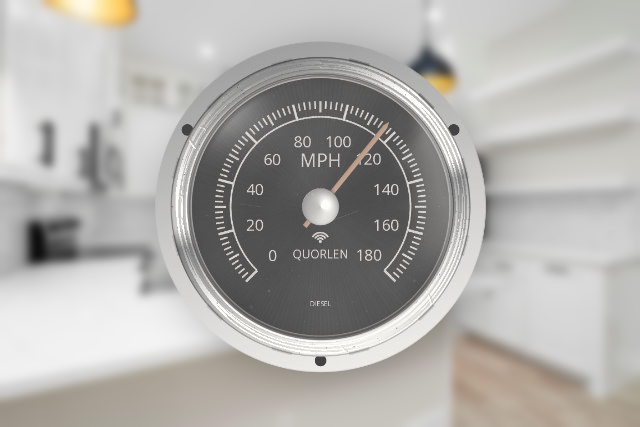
value=116 unit=mph
